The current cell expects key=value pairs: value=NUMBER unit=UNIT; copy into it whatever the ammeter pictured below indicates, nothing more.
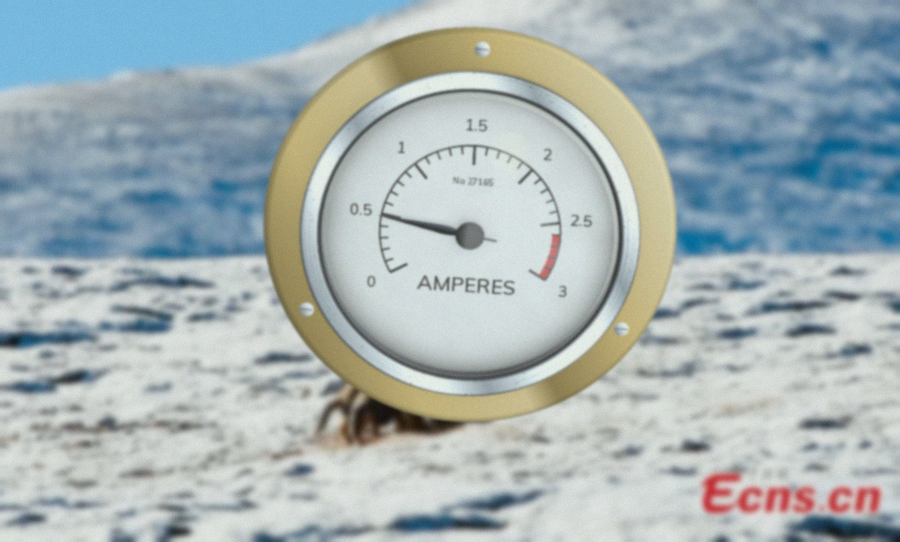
value=0.5 unit=A
